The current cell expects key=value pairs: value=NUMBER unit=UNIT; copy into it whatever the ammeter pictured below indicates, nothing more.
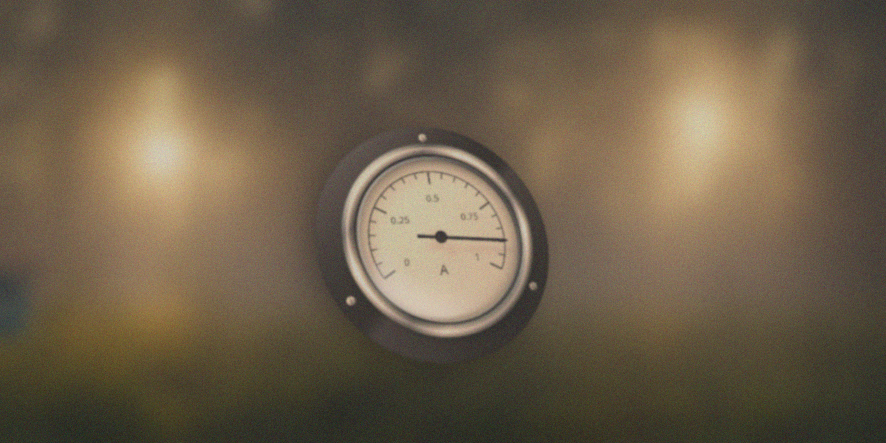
value=0.9 unit=A
